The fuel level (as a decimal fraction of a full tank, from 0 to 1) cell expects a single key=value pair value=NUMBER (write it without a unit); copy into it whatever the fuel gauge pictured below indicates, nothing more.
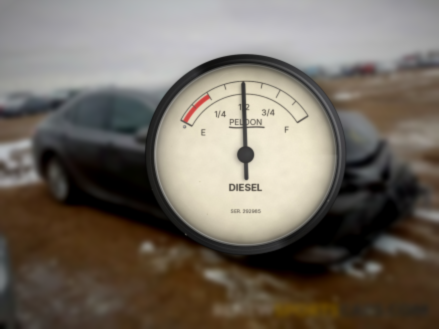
value=0.5
